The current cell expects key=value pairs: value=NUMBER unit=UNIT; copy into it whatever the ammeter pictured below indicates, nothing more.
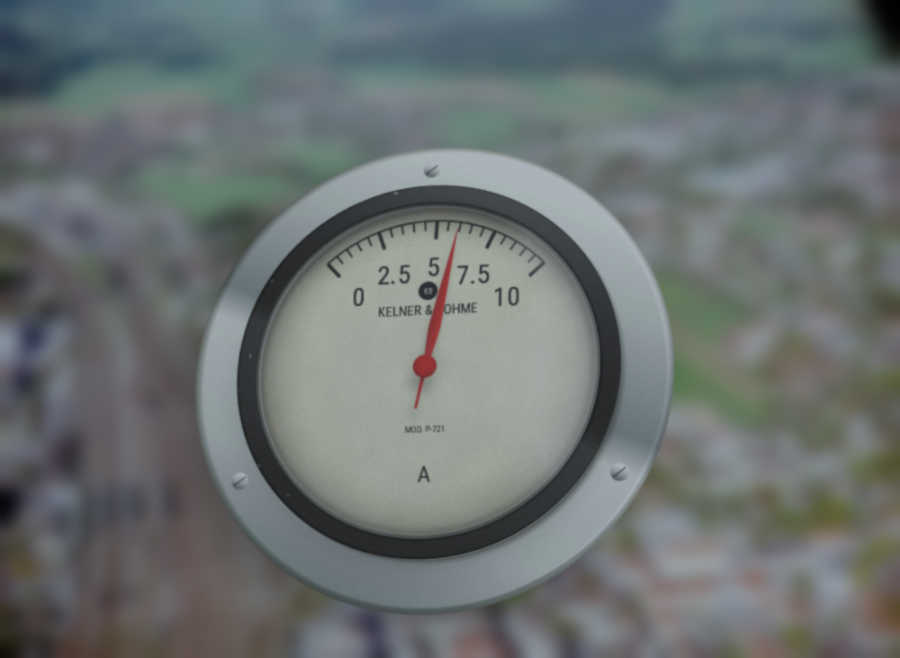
value=6 unit=A
